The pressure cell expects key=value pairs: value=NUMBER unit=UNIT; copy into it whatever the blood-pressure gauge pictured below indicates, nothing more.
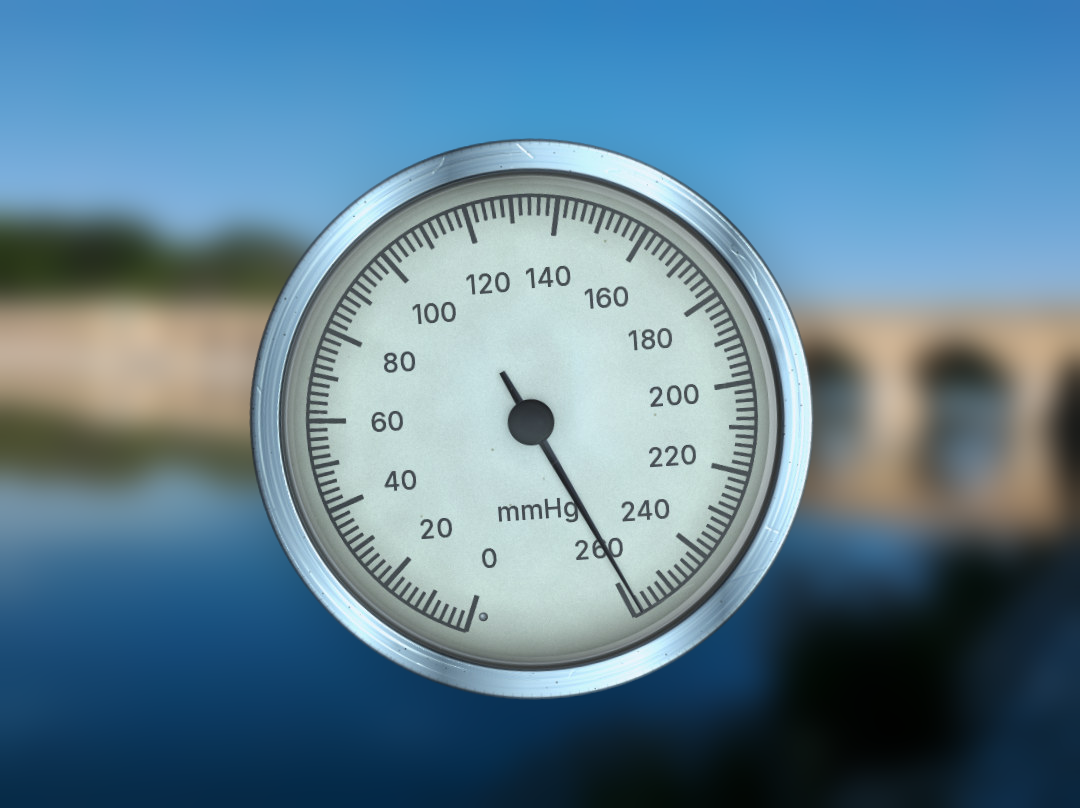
value=258 unit=mmHg
